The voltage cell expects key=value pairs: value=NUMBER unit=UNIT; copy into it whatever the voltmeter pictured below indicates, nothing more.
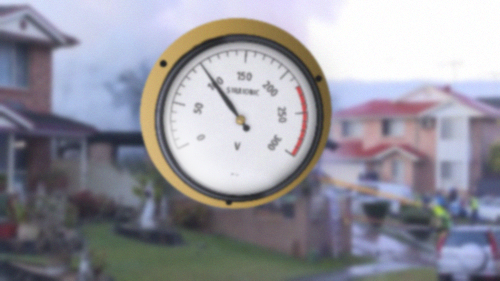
value=100 unit=V
